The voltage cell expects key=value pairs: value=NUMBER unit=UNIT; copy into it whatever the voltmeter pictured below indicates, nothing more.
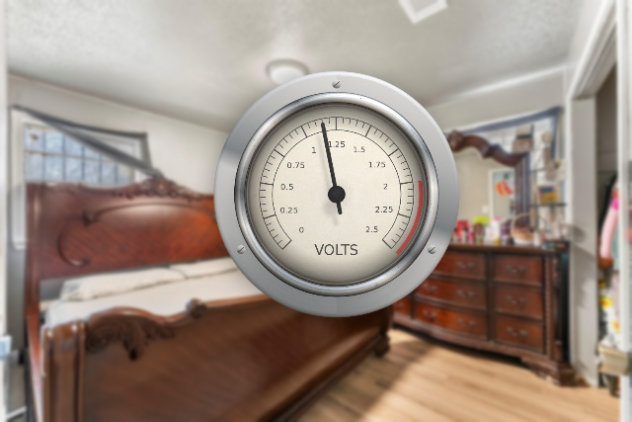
value=1.15 unit=V
